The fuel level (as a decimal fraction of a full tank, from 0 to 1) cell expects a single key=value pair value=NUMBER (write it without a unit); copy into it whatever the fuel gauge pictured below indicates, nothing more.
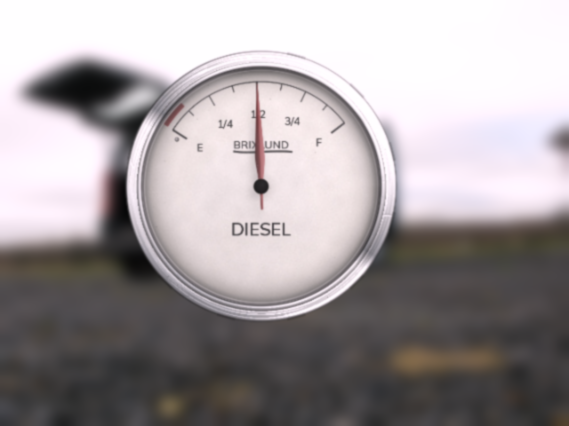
value=0.5
